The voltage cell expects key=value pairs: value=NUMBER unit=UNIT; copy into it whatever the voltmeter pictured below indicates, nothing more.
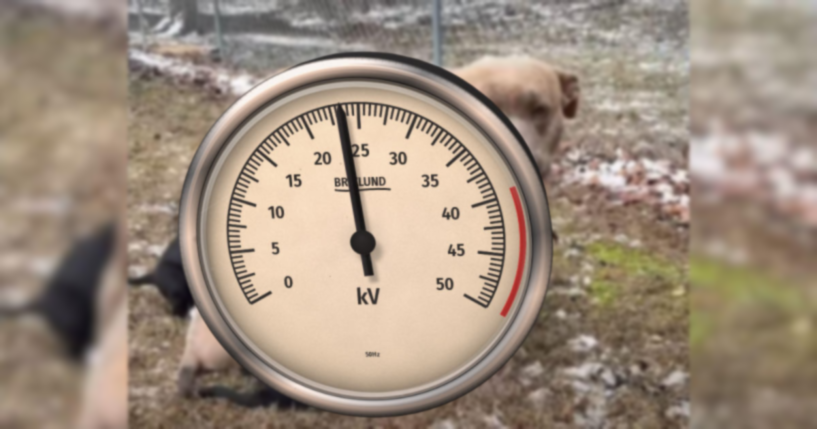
value=23.5 unit=kV
